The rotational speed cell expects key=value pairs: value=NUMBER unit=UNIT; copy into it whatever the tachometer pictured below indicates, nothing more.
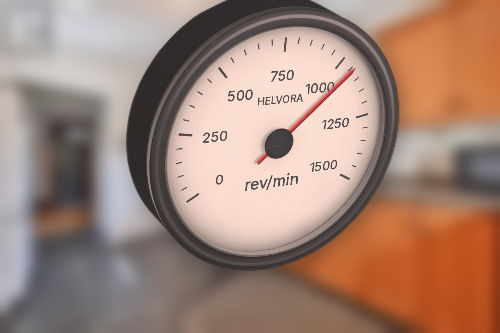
value=1050 unit=rpm
